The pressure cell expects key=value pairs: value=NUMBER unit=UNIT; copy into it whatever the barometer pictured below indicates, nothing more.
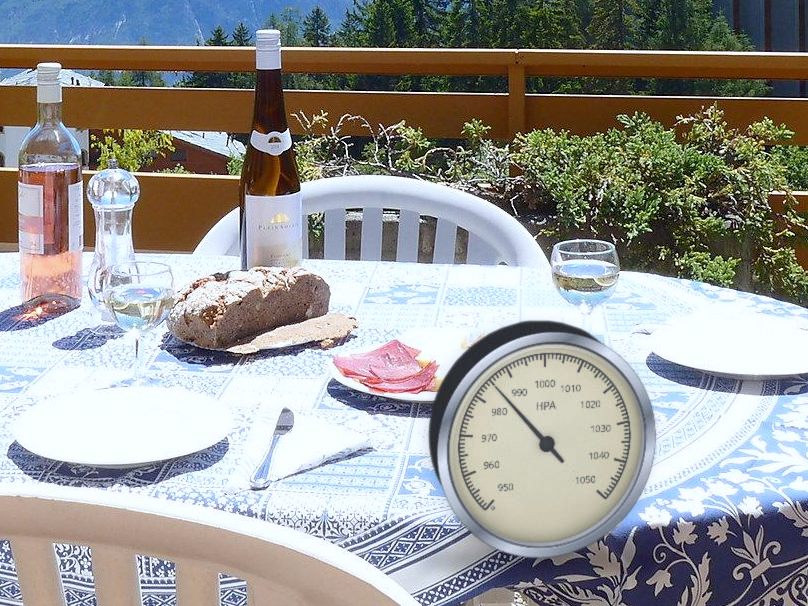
value=985 unit=hPa
